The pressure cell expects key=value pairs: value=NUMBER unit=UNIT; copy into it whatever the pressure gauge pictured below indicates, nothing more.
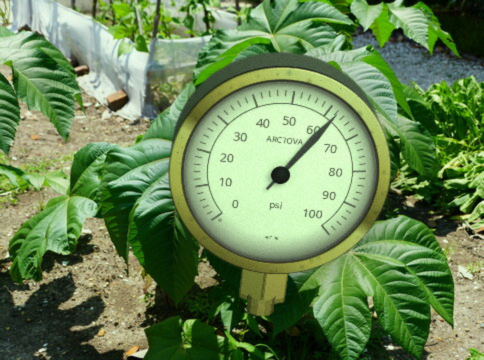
value=62 unit=psi
